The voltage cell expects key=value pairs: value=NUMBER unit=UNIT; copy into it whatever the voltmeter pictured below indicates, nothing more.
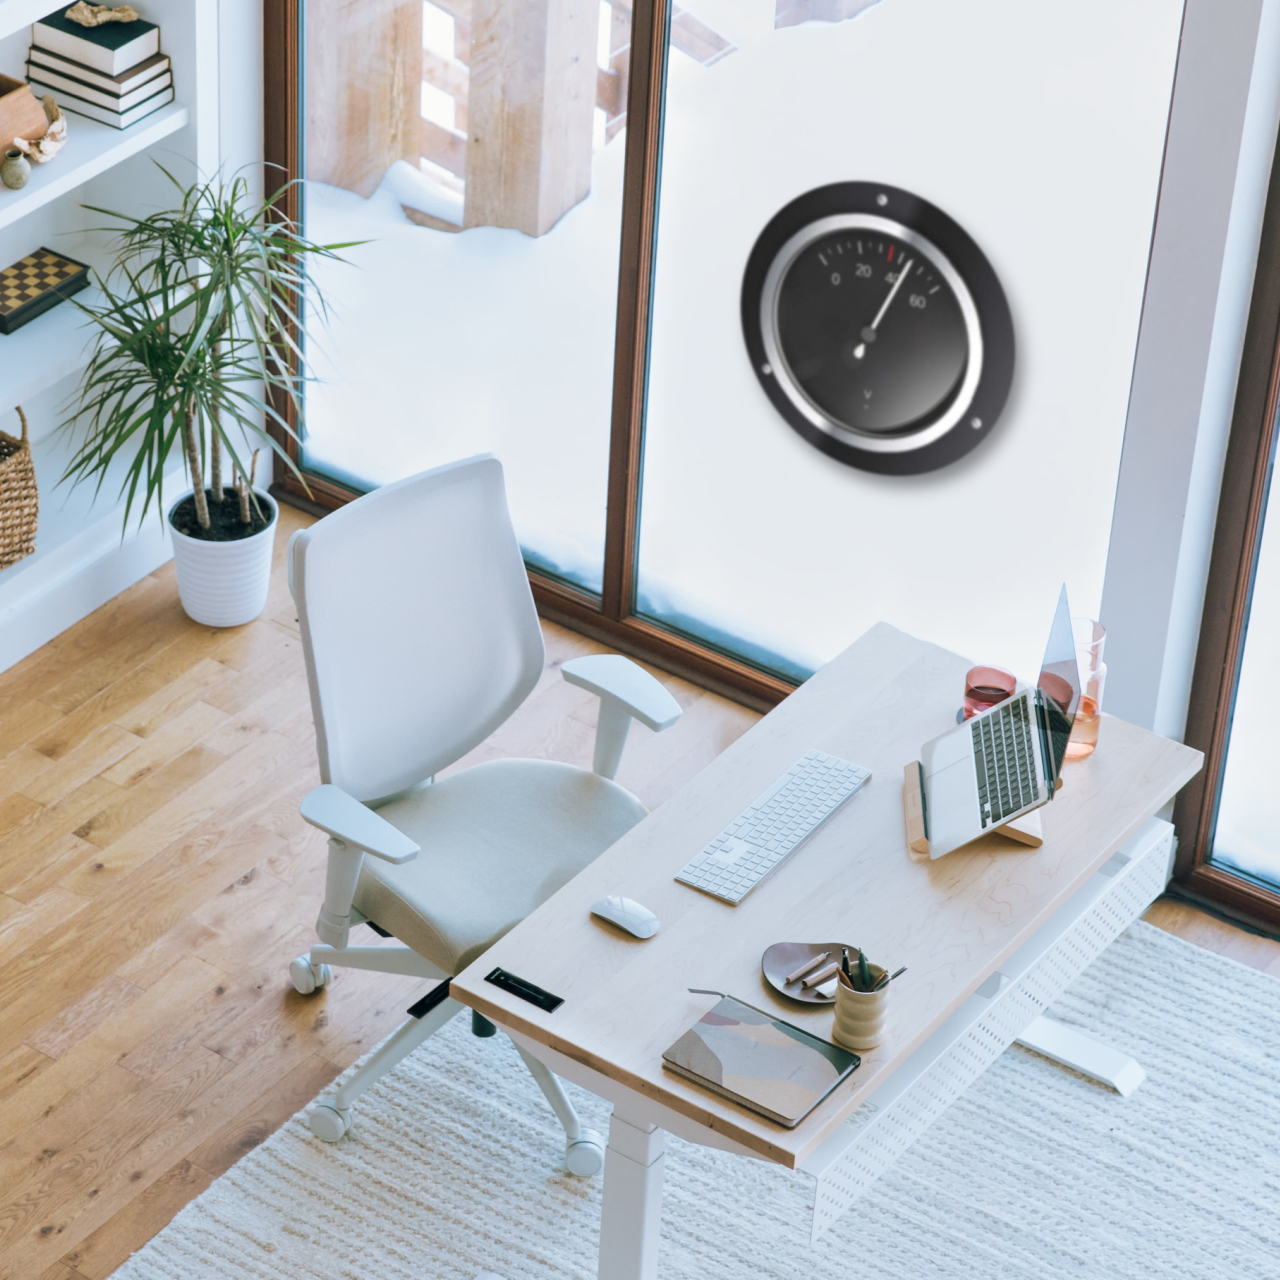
value=45 unit=V
